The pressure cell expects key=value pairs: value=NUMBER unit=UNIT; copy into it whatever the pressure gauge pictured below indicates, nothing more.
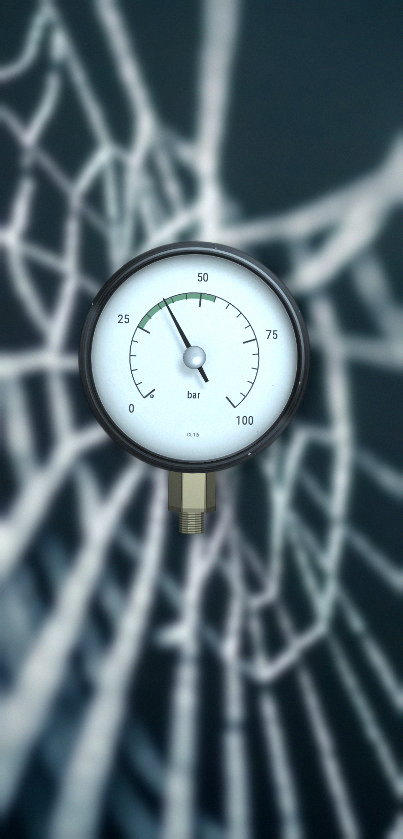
value=37.5 unit=bar
